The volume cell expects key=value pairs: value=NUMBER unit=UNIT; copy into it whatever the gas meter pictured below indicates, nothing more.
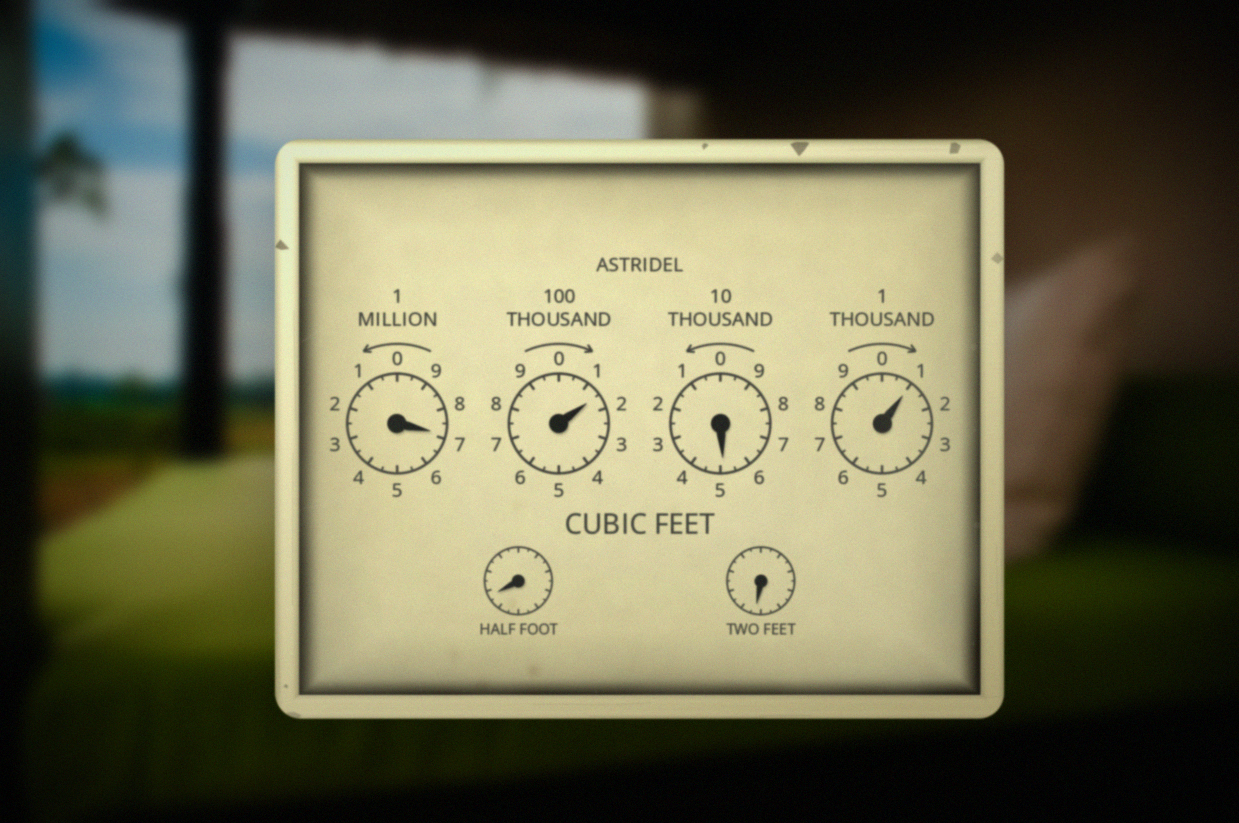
value=715100 unit=ft³
